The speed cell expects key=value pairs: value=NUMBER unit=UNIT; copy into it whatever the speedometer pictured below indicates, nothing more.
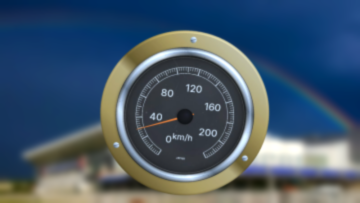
value=30 unit=km/h
